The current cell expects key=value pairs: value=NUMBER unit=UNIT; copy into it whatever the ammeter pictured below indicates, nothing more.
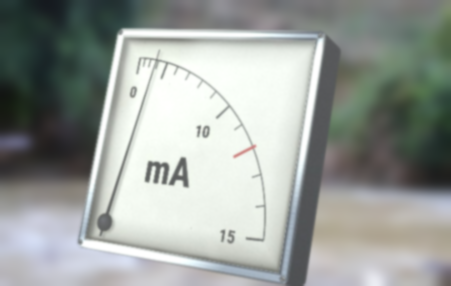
value=4 unit=mA
